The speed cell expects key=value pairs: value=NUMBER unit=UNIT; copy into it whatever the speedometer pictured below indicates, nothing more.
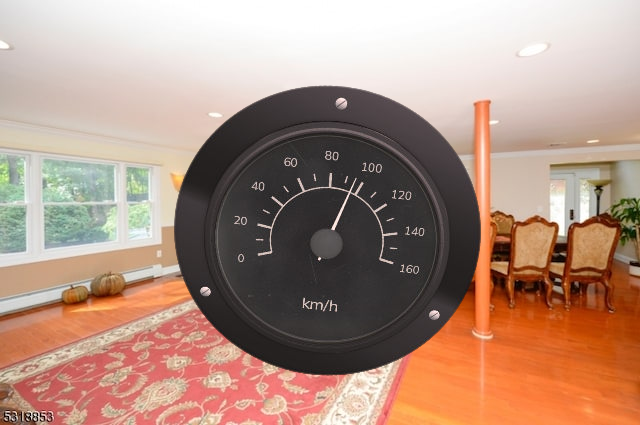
value=95 unit=km/h
